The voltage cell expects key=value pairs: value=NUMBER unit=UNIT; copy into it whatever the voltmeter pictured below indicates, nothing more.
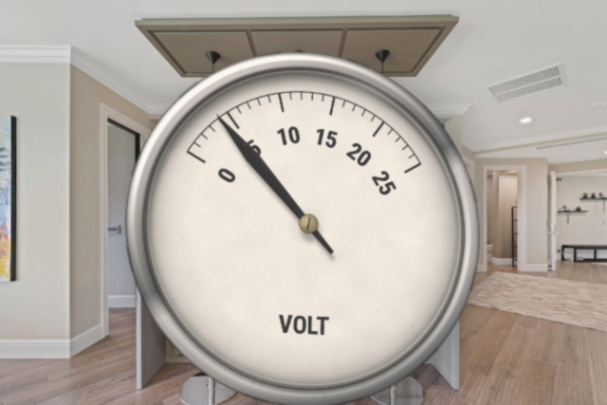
value=4 unit=V
